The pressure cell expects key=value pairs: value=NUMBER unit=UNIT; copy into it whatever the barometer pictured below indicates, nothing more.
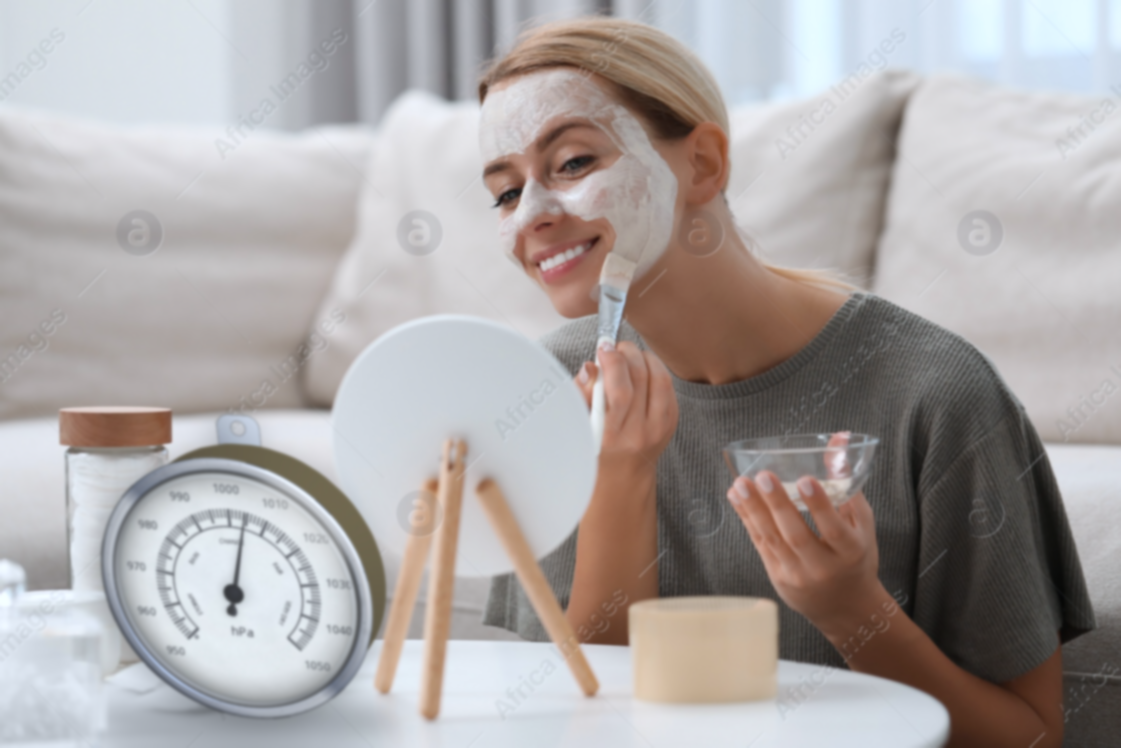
value=1005 unit=hPa
